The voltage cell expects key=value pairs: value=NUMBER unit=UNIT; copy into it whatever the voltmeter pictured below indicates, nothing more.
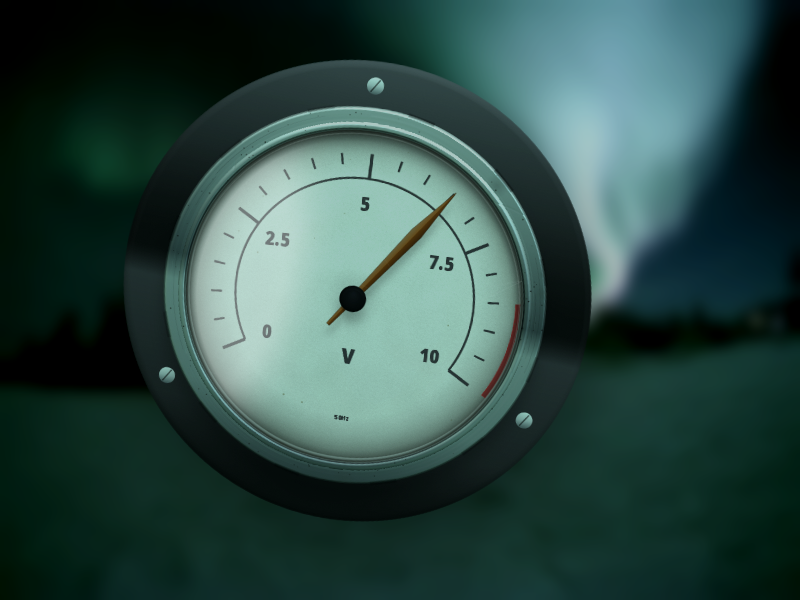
value=6.5 unit=V
